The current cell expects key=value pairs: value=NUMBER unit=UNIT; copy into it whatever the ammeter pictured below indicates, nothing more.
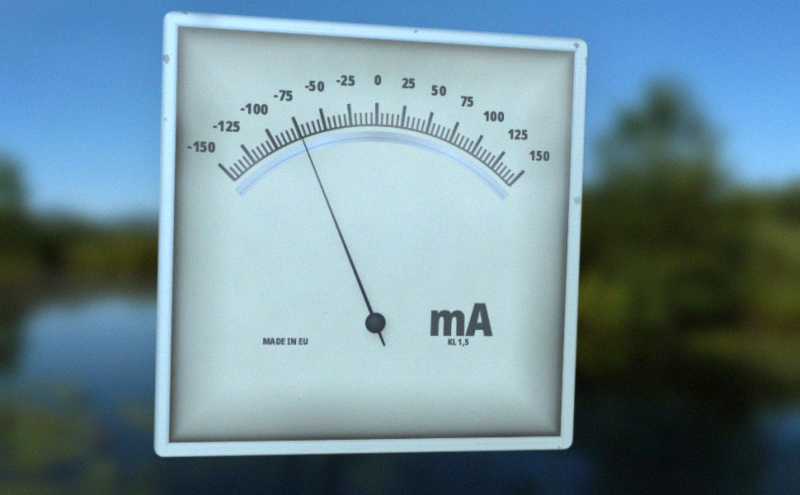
value=-75 unit=mA
